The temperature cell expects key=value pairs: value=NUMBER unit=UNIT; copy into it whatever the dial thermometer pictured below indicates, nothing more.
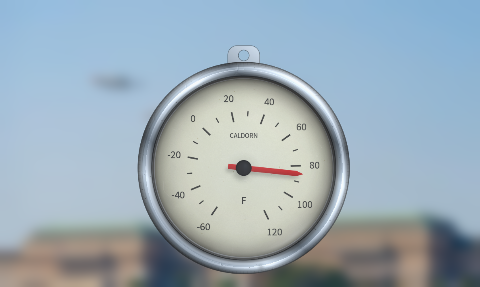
value=85 unit=°F
